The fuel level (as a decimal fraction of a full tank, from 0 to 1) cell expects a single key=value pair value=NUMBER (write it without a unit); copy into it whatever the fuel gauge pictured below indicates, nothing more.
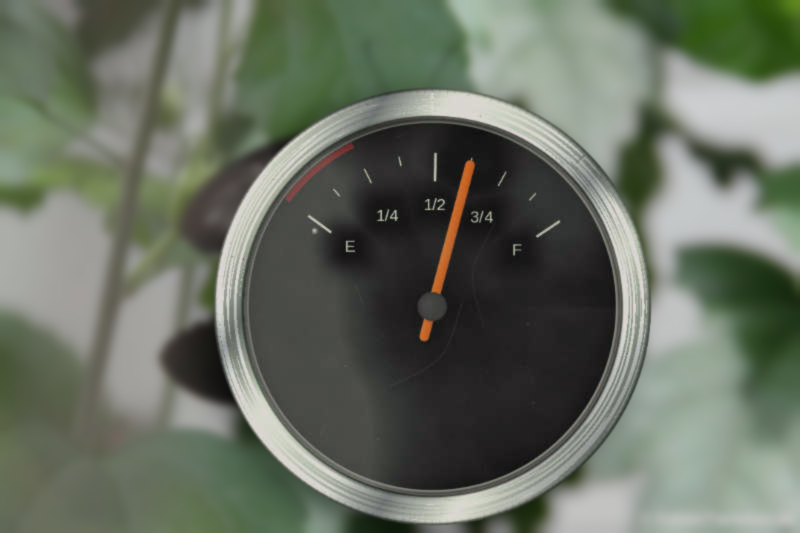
value=0.625
